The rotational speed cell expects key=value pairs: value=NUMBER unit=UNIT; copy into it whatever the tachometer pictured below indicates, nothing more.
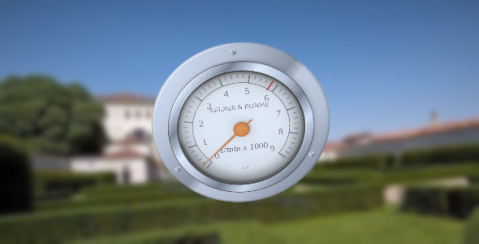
value=200 unit=rpm
